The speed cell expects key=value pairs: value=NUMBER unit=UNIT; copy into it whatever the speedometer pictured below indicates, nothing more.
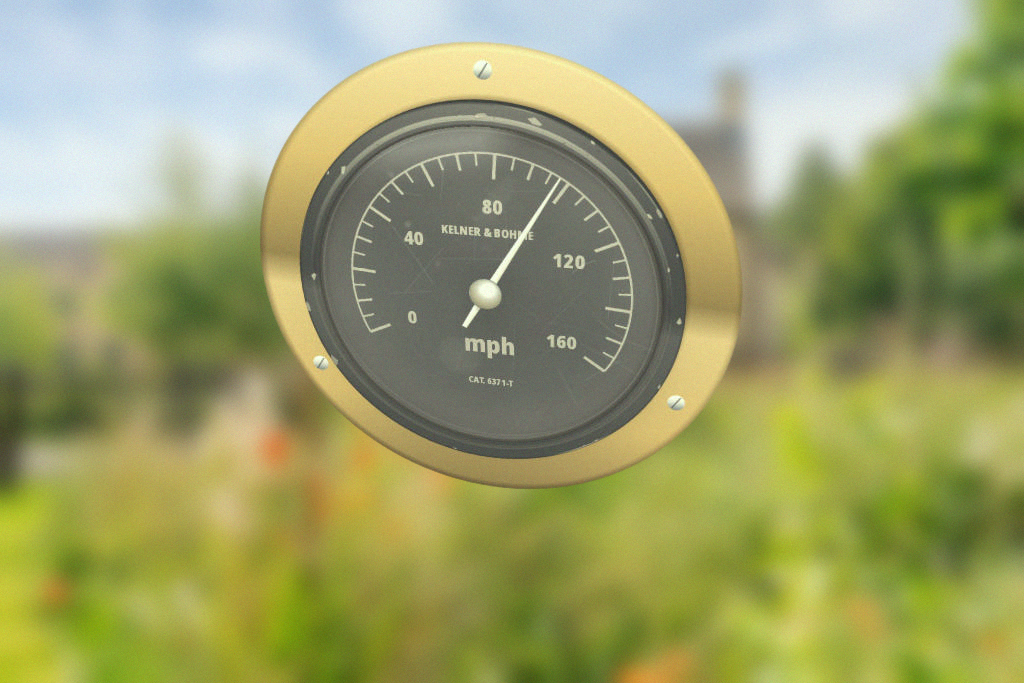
value=97.5 unit=mph
